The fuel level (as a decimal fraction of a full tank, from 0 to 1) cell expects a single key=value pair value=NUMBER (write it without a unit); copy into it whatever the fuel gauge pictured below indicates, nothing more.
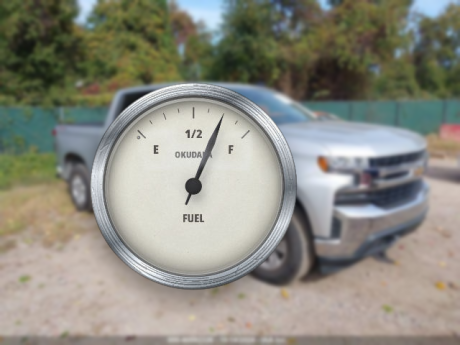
value=0.75
